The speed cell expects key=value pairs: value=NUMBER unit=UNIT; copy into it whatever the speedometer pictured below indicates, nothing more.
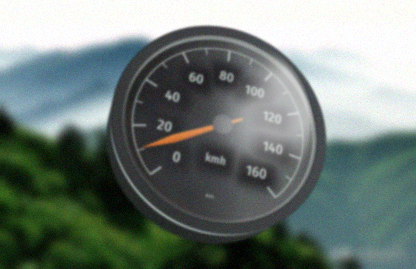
value=10 unit=km/h
